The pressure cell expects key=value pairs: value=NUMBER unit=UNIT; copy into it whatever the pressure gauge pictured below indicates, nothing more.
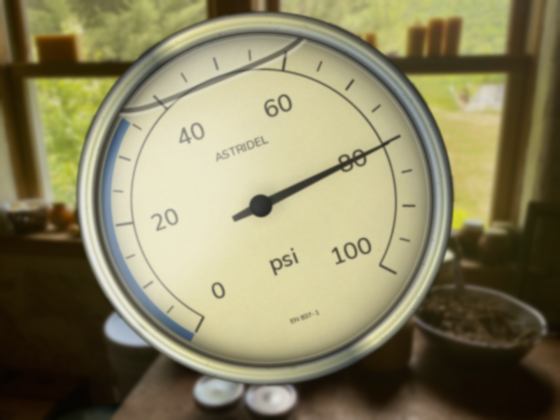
value=80 unit=psi
